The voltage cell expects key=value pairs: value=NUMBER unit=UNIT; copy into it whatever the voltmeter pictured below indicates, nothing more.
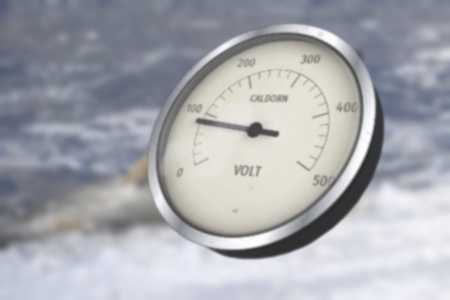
value=80 unit=V
